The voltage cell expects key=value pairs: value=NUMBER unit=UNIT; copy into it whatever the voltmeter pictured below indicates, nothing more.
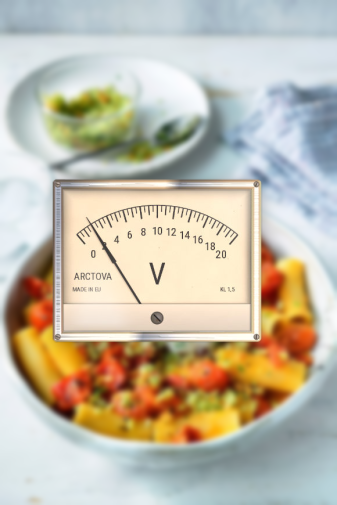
value=2 unit=V
